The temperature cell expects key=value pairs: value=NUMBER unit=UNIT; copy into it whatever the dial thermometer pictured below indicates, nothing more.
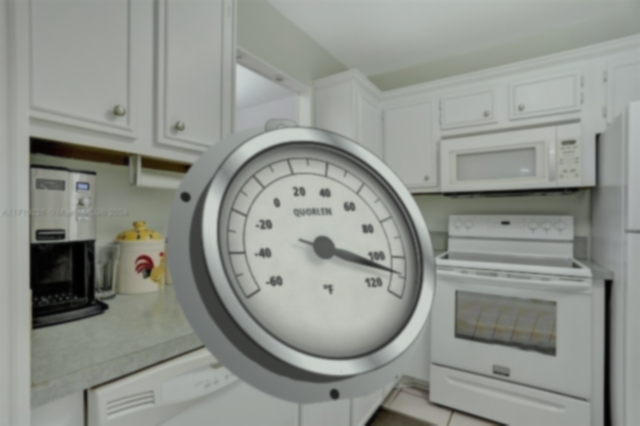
value=110 unit=°F
